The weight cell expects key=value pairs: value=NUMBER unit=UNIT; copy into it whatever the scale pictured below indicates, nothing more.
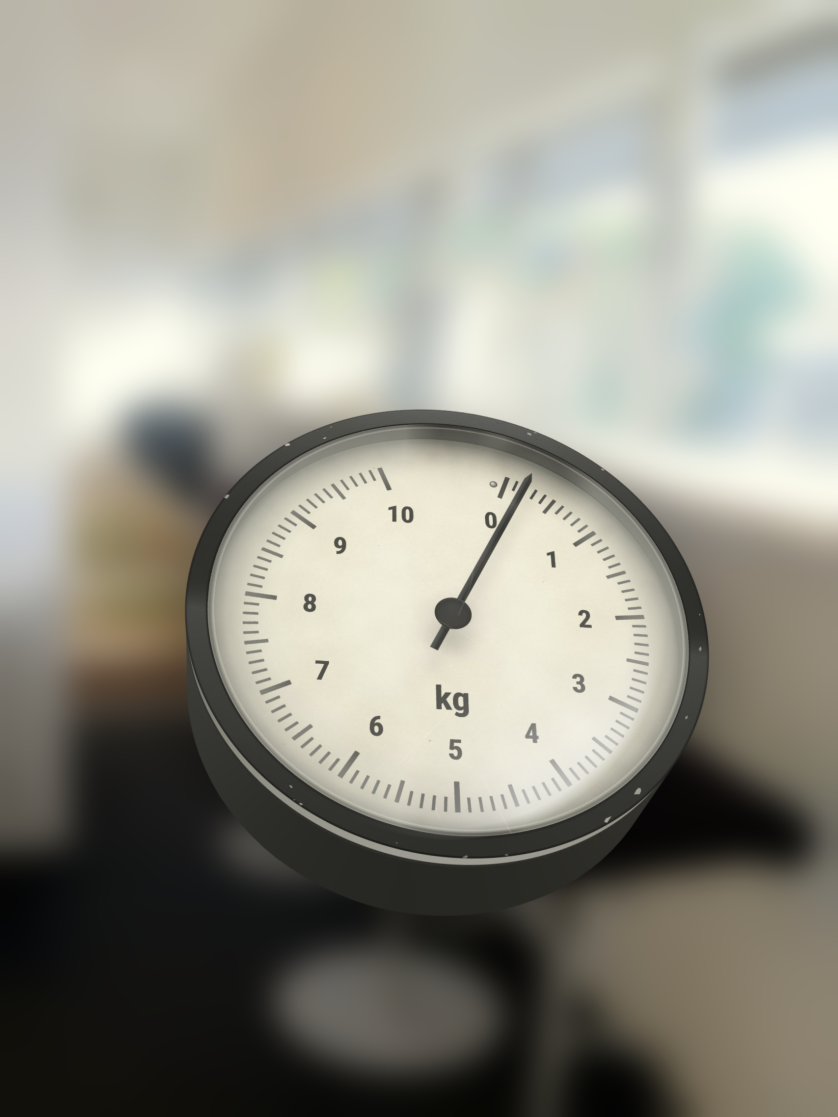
value=0.2 unit=kg
